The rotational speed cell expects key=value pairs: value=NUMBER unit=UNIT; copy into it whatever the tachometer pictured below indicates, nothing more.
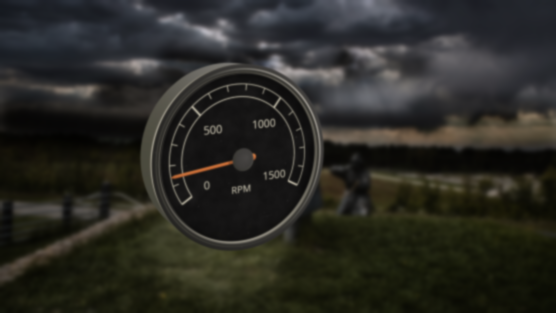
value=150 unit=rpm
